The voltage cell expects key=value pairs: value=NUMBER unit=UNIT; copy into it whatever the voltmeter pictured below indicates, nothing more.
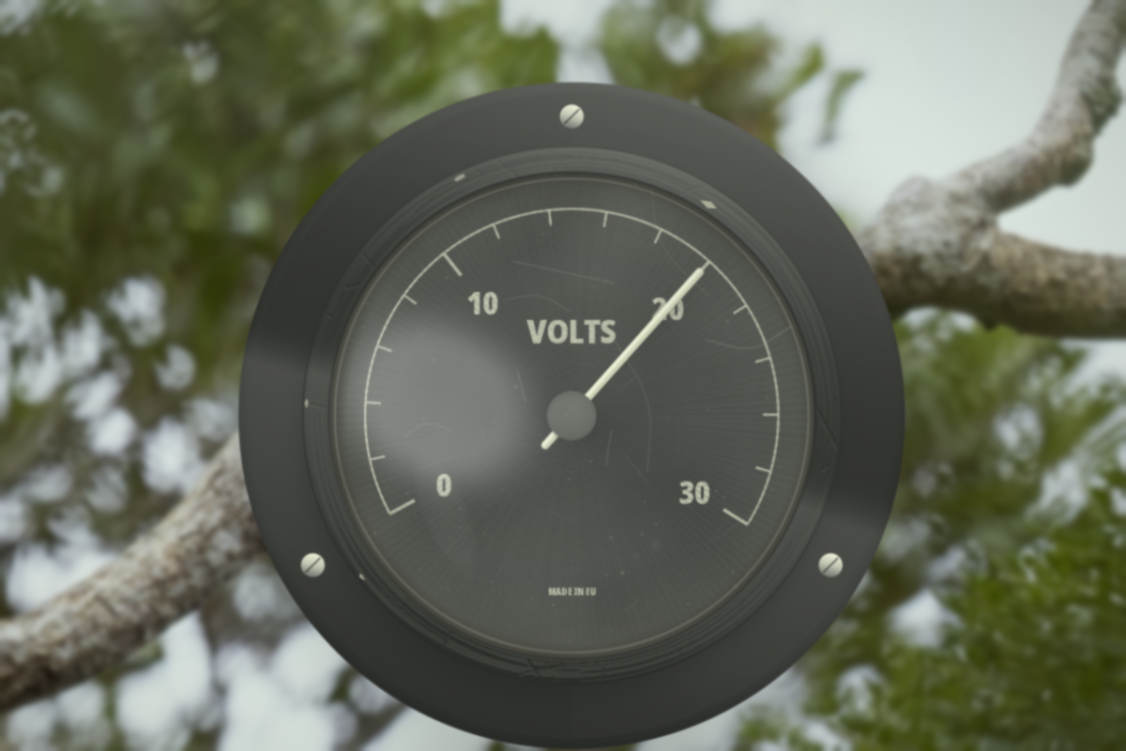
value=20 unit=V
